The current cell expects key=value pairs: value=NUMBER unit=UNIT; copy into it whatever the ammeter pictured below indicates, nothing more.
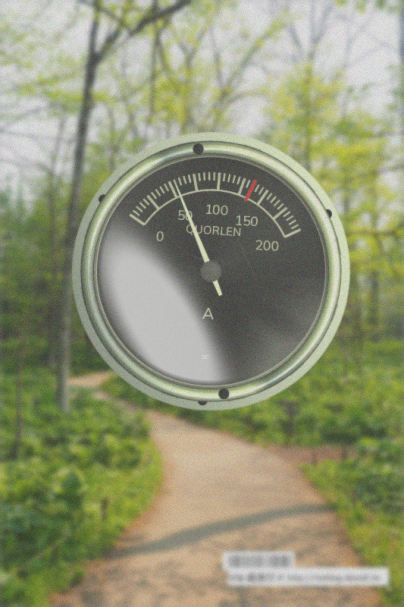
value=55 unit=A
